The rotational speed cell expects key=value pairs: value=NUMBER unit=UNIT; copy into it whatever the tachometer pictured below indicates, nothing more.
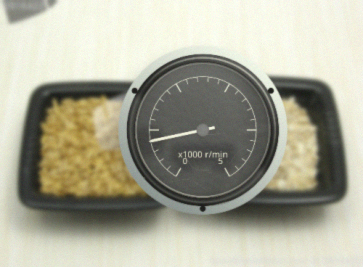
value=800 unit=rpm
